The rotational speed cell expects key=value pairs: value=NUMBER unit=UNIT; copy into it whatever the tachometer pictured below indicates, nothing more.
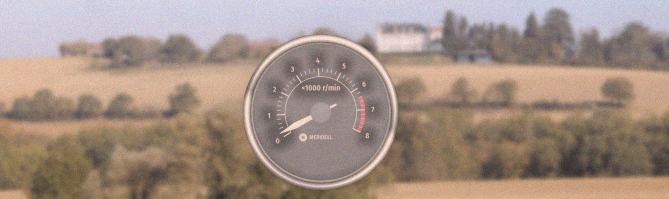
value=200 unit=rpm
